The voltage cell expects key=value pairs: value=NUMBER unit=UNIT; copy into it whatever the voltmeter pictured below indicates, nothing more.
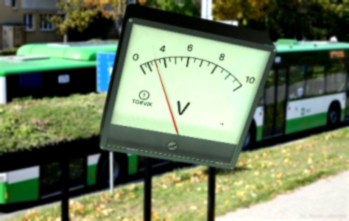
value=3 unit=V
